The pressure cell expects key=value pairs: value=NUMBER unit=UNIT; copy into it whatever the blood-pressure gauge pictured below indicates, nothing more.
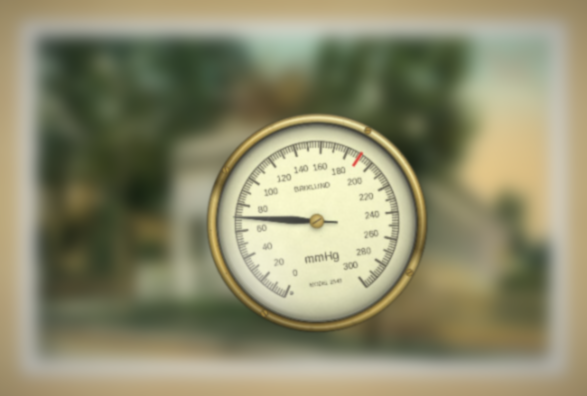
value=70 unit=mmHg
